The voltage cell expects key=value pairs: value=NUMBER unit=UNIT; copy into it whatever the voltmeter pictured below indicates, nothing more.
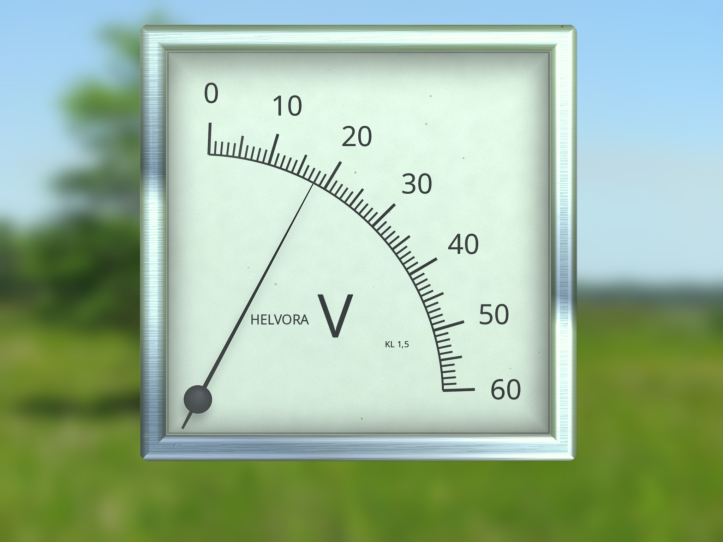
value=18 unit=V
